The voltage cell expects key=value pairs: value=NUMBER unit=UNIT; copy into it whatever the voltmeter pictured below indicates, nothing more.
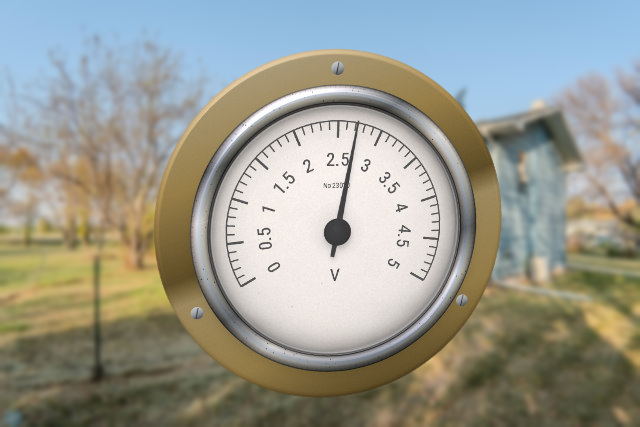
value=2.7 unit=V
